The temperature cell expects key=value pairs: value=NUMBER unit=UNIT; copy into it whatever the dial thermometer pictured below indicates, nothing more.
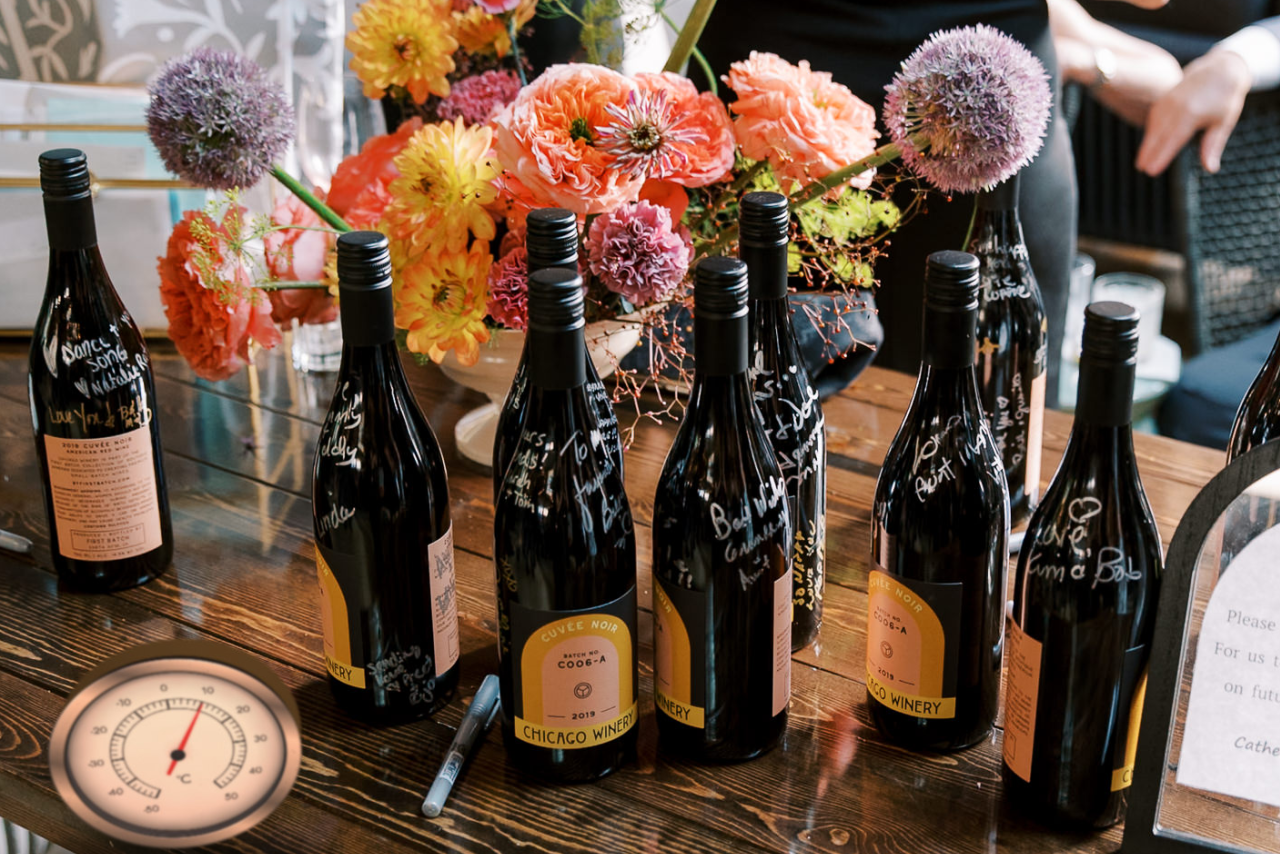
value=10 unit=°C
